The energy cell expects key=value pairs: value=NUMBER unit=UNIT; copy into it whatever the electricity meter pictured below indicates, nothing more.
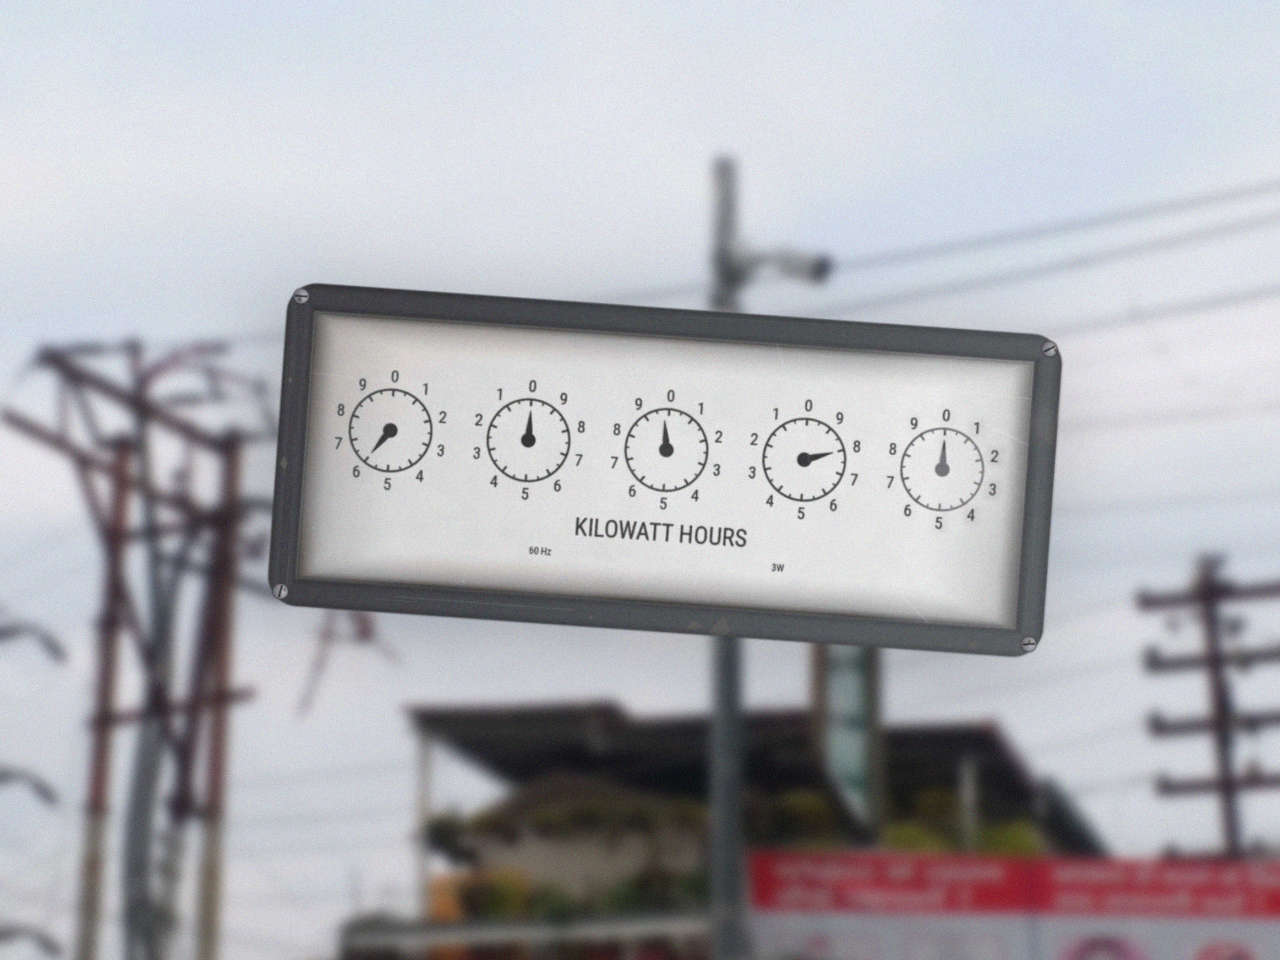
value=59980 unit=kWh
